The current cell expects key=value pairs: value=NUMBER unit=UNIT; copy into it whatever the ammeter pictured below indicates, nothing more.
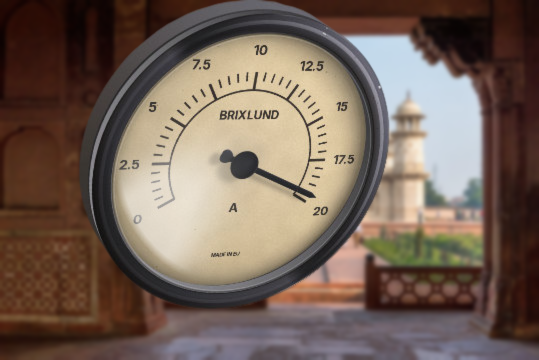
value=19.5 unit=A
